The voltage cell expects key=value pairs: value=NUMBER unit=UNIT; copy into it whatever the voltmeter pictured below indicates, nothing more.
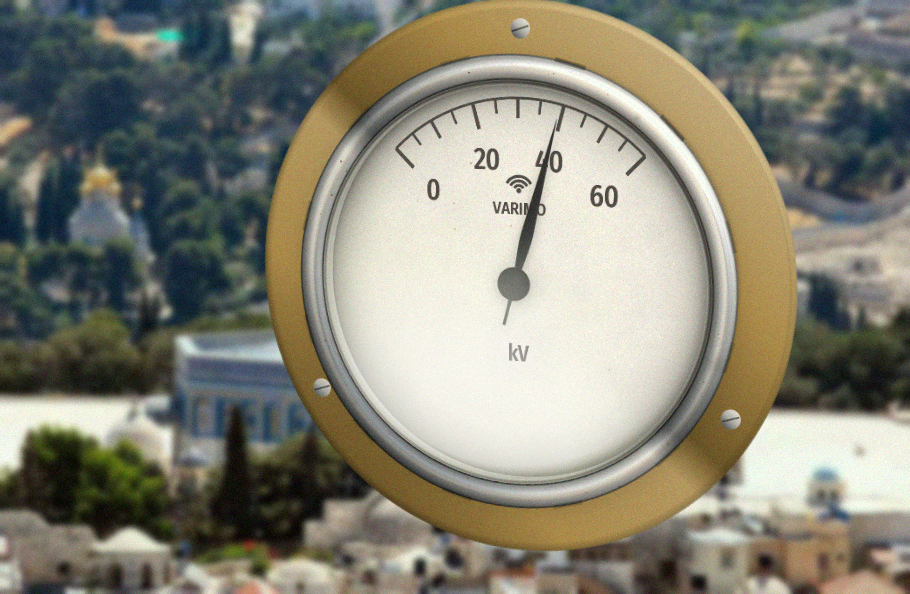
value=40 unit=kV
